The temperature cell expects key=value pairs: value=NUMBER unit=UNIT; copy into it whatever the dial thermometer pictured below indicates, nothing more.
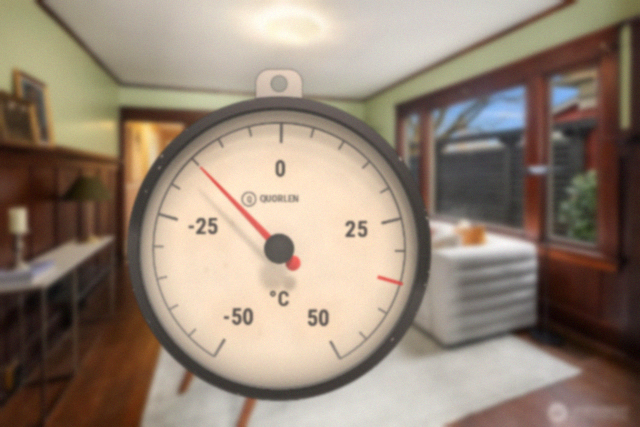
value=-15 unit=°C
